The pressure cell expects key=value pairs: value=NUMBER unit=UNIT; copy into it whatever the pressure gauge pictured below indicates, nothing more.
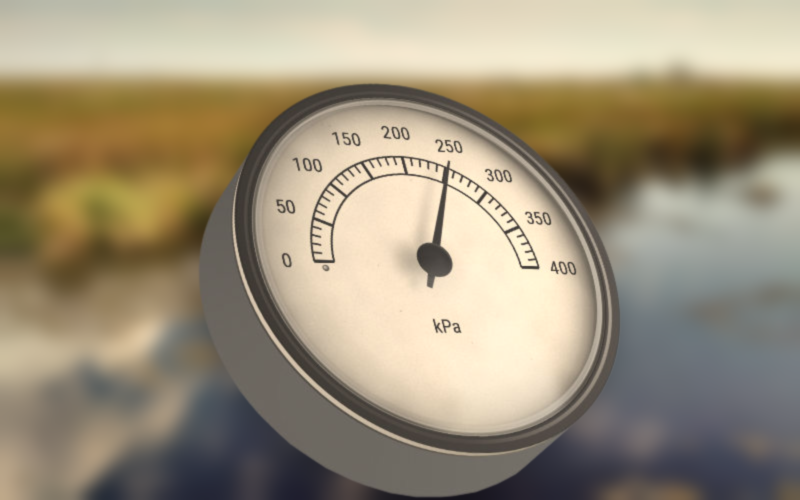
value=250 unit=kPa
